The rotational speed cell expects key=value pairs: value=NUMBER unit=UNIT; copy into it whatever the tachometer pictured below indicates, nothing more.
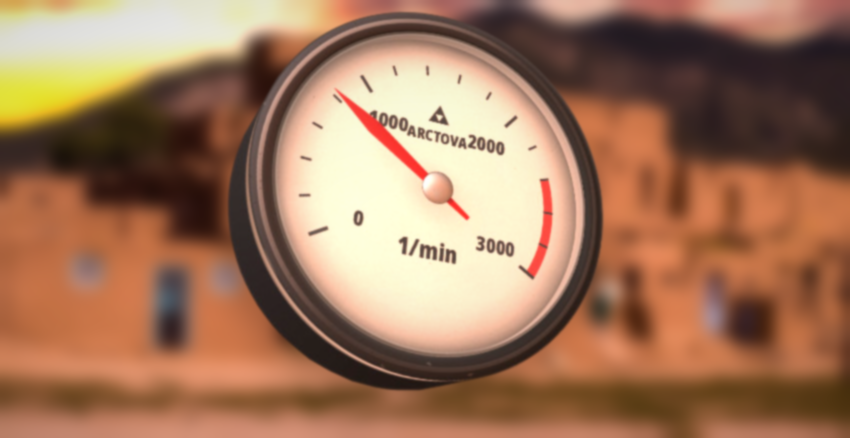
value=800 unit=rpm
